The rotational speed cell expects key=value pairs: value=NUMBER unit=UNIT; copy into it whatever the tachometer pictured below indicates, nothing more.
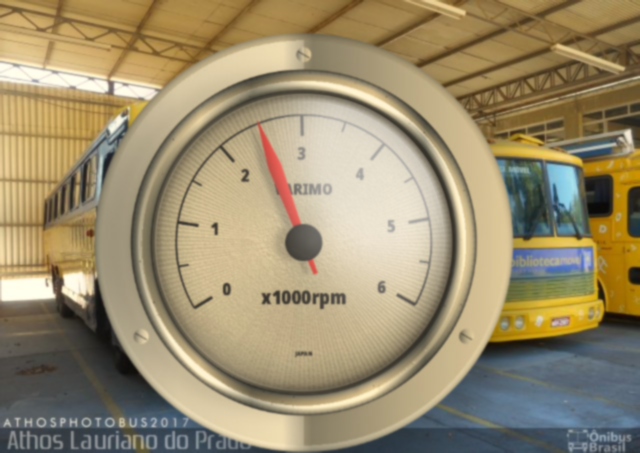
value=2500 unit=rpm
